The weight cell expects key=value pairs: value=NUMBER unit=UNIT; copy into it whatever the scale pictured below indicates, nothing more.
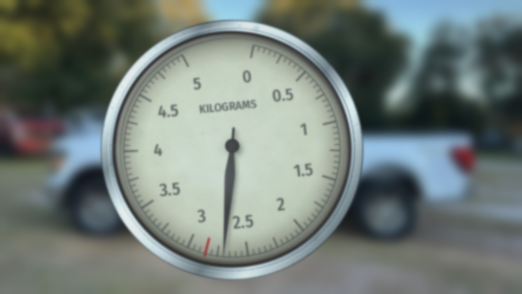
value=2.7 unit=kg
